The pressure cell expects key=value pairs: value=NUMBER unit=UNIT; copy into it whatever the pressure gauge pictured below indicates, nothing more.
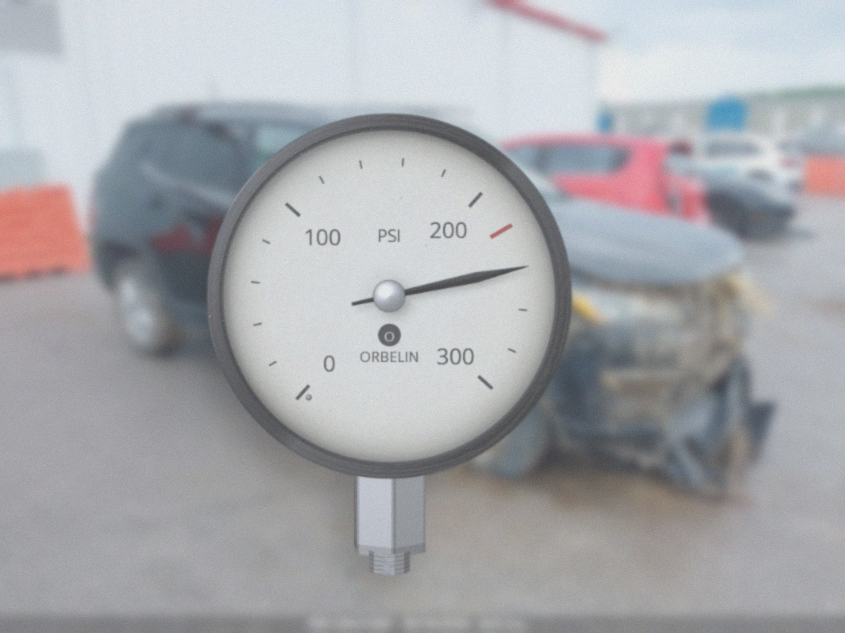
value=240 unit=psi
